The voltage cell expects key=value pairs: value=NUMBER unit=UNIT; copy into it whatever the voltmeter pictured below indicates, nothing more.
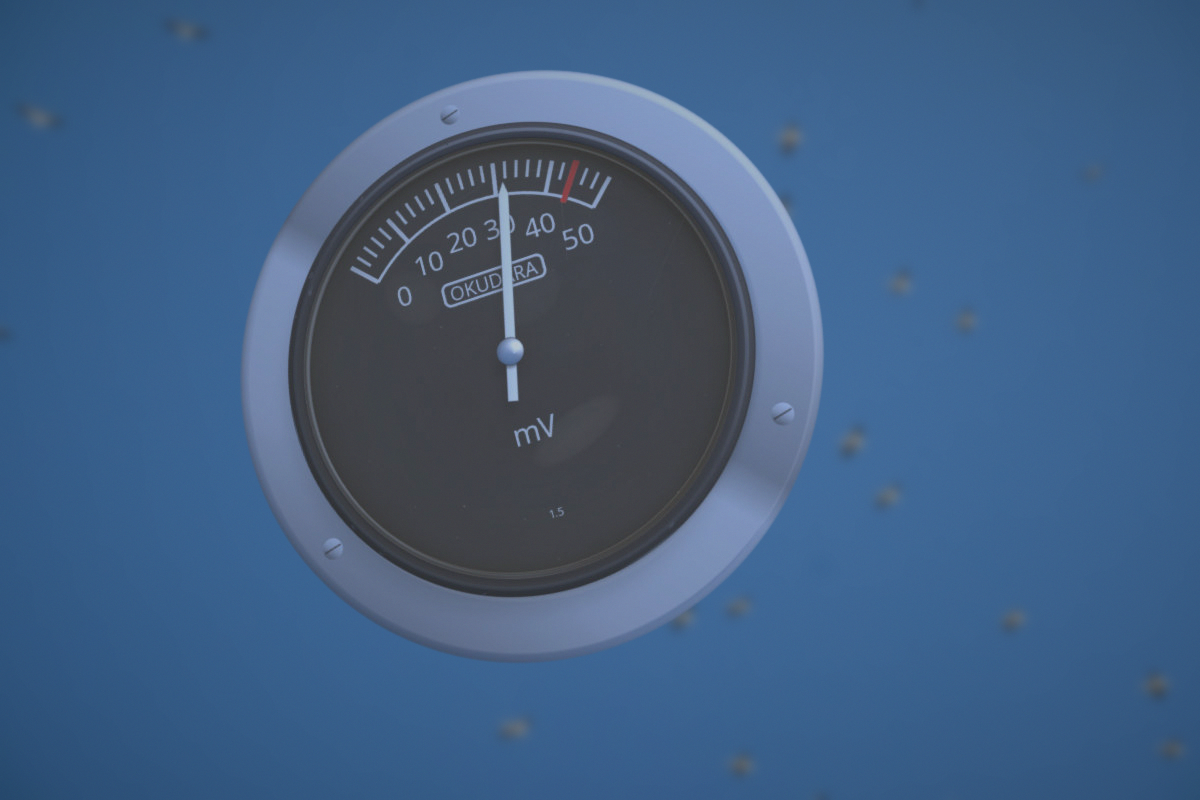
value=32 unit=mV
